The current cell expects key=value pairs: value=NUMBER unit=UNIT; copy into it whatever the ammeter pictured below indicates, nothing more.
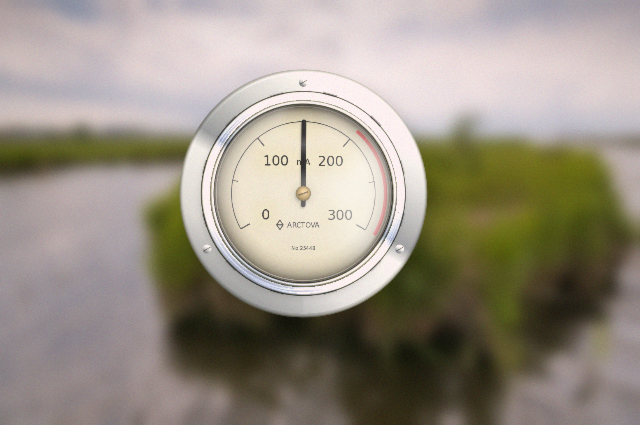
value=150 unit=mA
